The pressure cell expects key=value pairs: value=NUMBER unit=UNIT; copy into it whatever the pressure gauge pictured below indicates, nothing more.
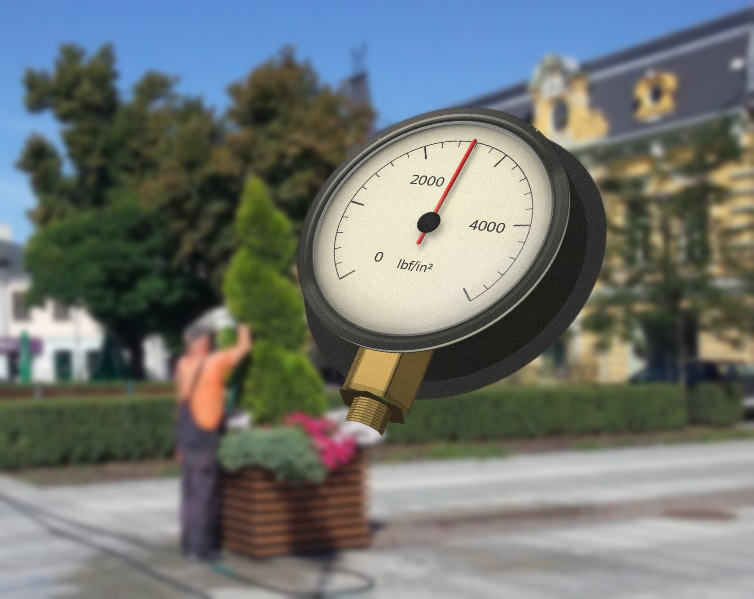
value=2600 unit=psi
